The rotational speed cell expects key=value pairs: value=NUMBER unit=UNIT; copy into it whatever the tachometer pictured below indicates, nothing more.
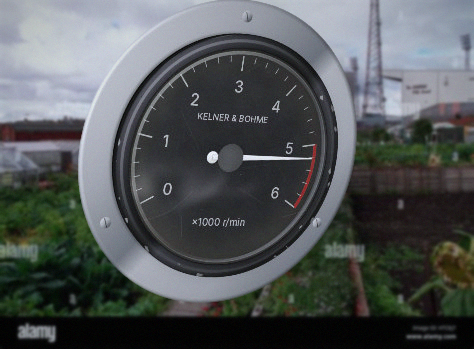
value=5200 unit=rpm
